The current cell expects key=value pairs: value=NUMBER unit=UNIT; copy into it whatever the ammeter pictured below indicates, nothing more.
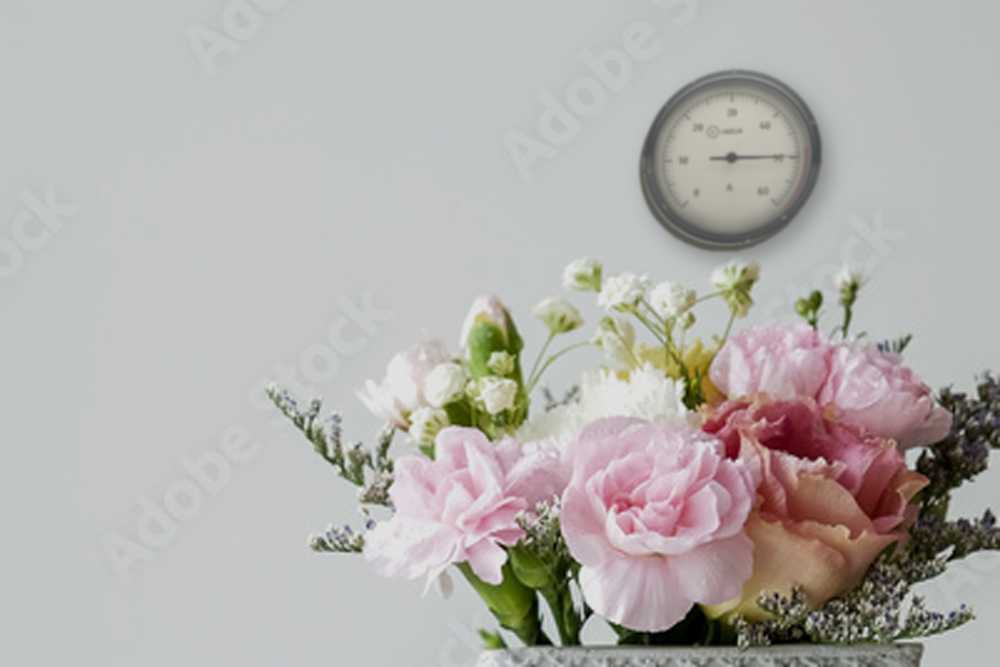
value=50 unit=A
